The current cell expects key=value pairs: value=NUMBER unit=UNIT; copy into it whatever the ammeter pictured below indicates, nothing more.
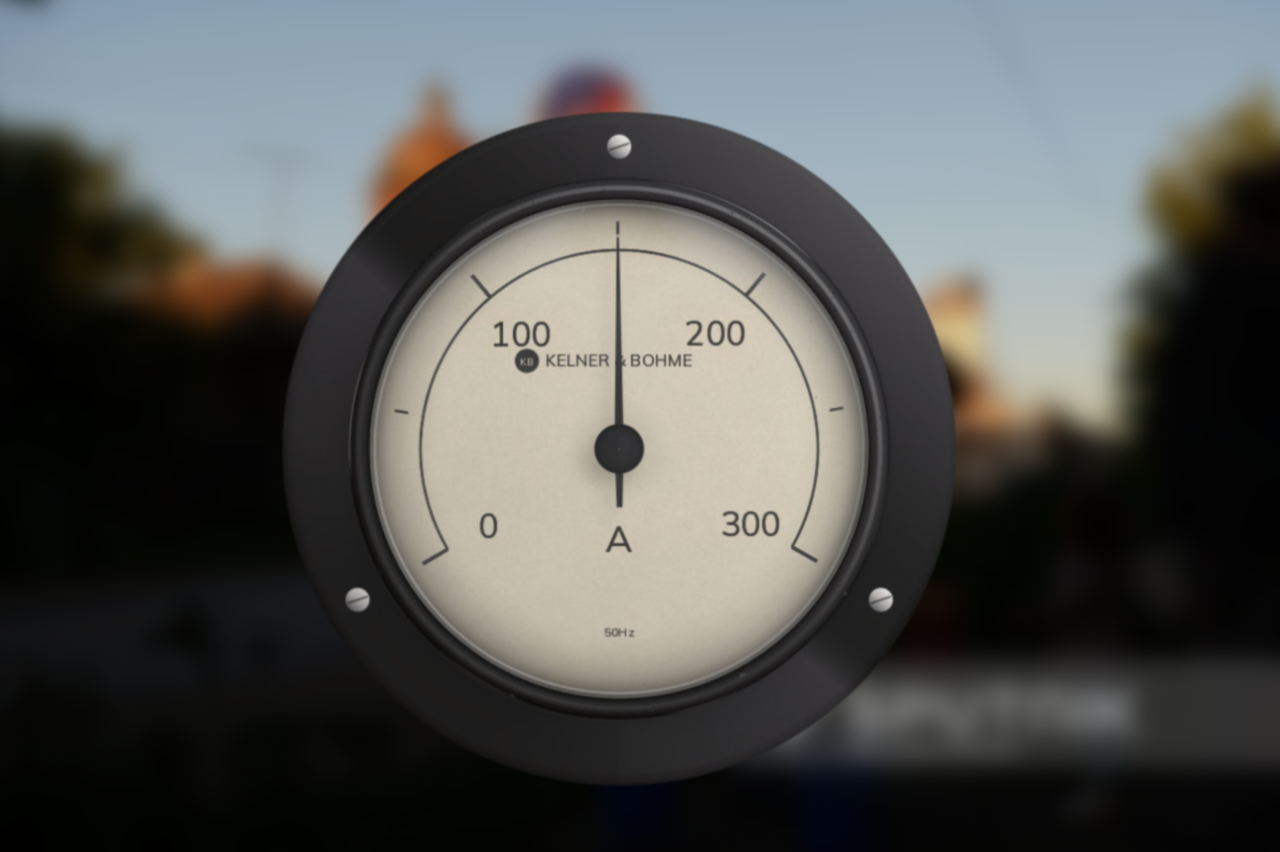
value=150 unit=A
